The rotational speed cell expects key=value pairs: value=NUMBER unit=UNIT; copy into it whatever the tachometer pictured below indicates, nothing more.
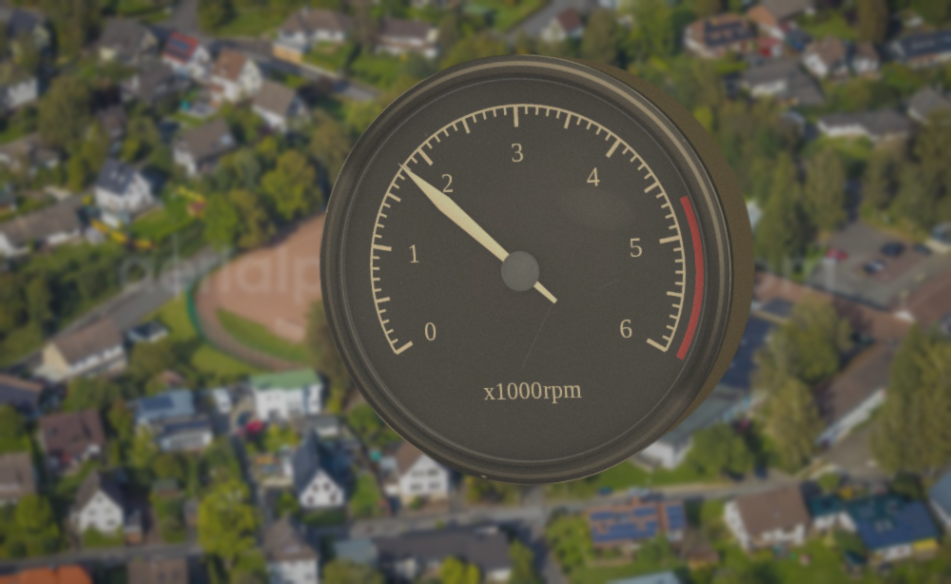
value=1800 unit=rpm
